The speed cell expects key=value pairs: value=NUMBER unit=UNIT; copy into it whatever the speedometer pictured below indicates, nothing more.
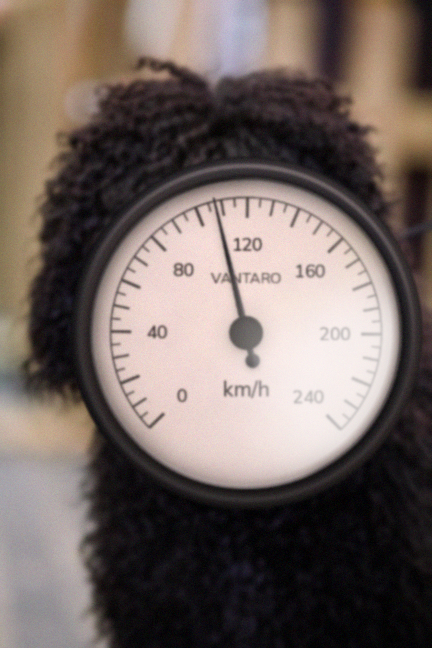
value=107.5 unit=km/h
